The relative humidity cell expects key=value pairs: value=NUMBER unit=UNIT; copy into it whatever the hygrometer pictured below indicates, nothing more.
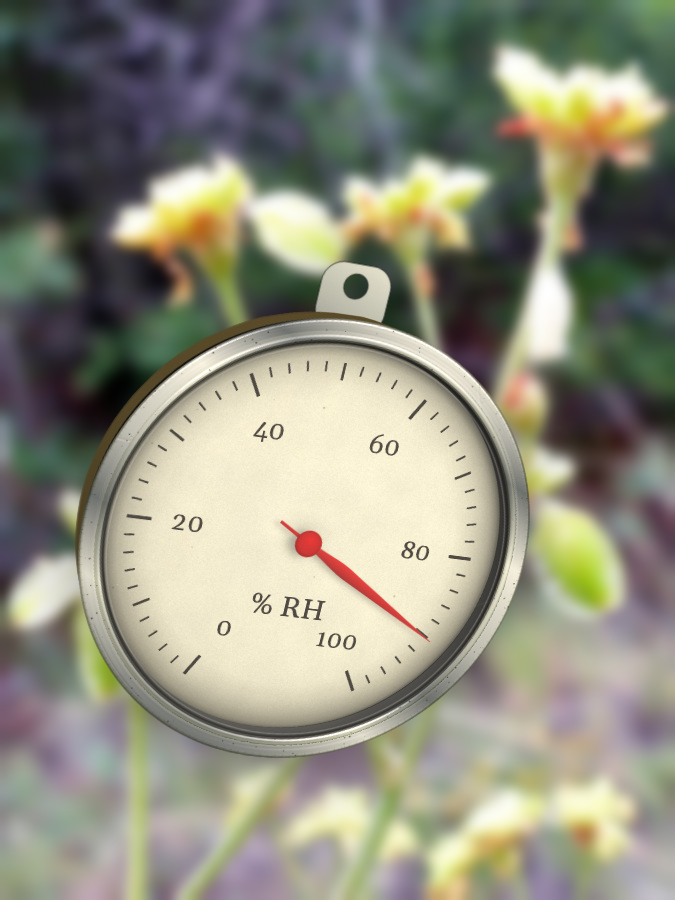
value=90 unit=%
